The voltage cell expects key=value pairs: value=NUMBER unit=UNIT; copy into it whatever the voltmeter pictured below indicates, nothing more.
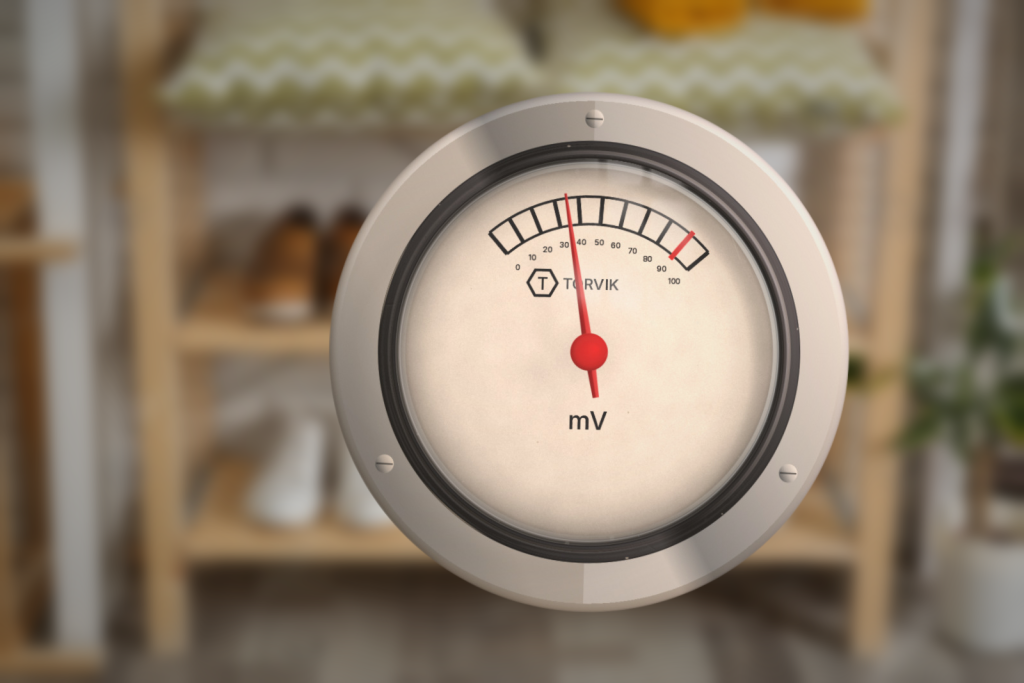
value=35 unit=mV
